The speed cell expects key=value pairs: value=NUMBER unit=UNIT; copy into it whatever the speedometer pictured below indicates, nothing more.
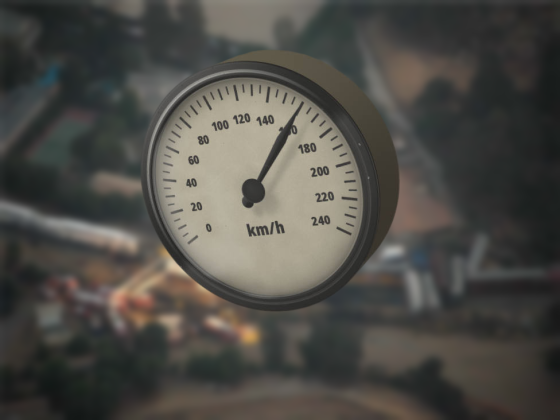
value=160 unit=km/h
